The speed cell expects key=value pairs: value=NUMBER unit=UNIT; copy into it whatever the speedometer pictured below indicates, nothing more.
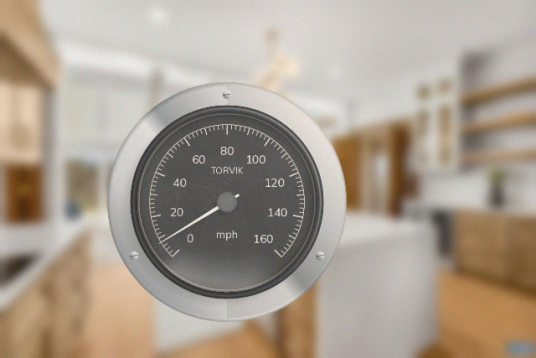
value=8 unit=mph
